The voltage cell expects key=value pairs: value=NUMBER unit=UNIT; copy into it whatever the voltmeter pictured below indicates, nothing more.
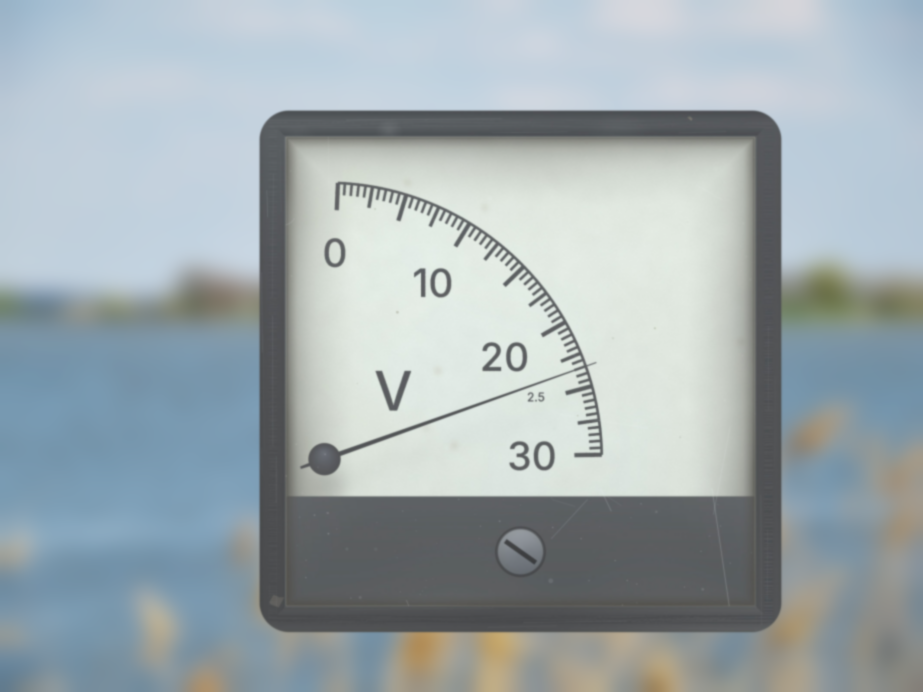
value=23.5 unit=V
